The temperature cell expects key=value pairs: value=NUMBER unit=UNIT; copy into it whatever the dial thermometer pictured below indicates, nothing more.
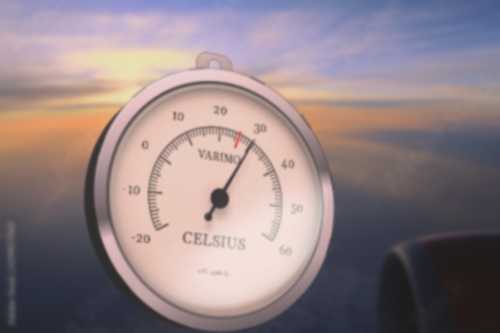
value=30 unit=°C
